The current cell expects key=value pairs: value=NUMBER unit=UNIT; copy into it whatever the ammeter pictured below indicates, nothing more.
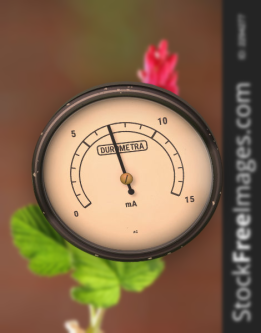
value=7 unit=mA
